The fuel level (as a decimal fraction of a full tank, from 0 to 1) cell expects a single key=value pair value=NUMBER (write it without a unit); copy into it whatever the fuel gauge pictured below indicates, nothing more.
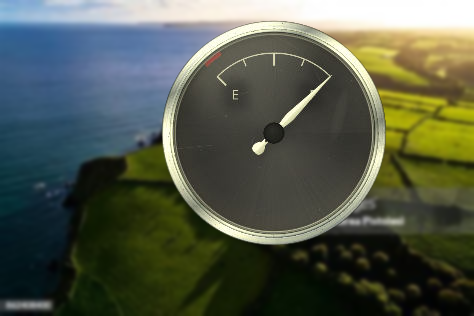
value=1
